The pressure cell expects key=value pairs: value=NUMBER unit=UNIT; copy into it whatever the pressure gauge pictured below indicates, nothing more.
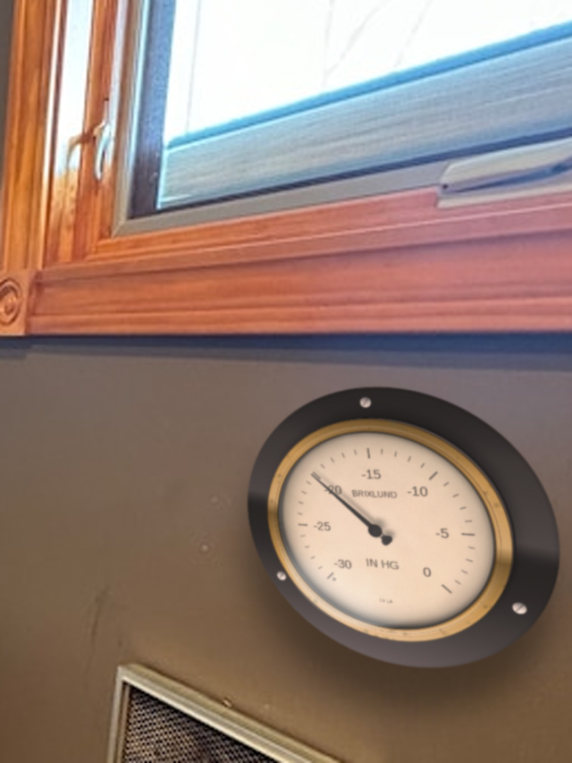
value=-20 unit=inHg
